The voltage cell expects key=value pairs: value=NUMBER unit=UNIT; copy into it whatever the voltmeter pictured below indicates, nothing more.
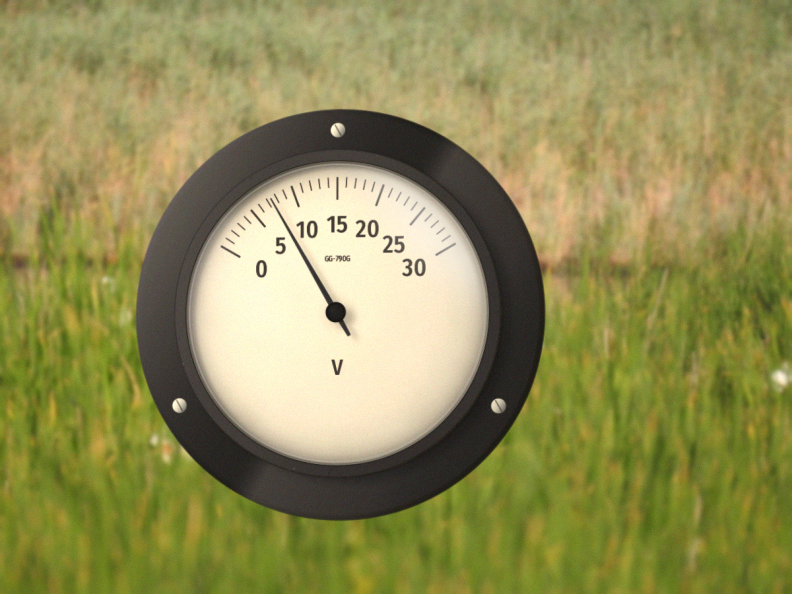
value=7.5 unit=V
